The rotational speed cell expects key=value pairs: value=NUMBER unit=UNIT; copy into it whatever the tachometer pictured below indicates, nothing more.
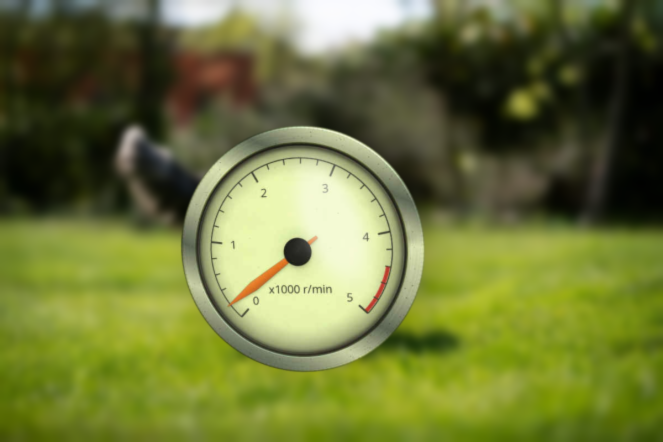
value=200 unit=rpm
